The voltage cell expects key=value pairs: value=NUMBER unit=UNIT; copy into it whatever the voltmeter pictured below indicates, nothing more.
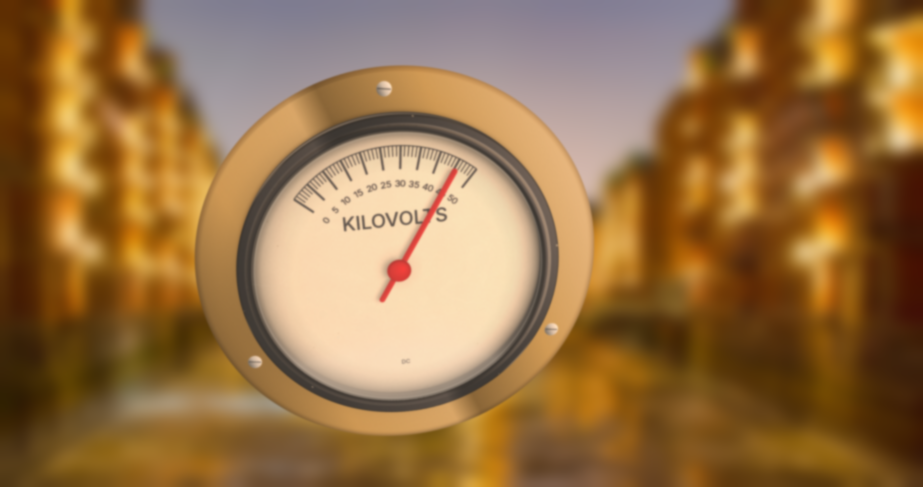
value=45 unit=kV
